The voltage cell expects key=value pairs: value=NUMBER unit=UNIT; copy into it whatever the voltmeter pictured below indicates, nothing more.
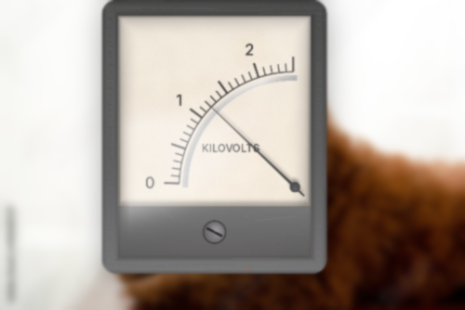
value=1.2 unit=kV
